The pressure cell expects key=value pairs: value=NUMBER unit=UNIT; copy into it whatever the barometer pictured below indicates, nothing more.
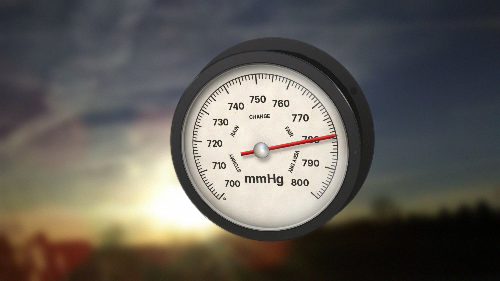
value=780 unit=mmHg
